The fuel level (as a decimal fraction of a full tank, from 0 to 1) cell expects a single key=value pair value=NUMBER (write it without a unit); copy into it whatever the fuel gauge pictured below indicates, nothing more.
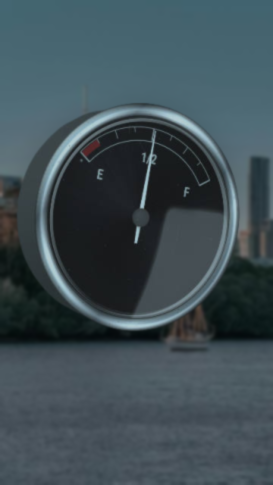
value=0.5
